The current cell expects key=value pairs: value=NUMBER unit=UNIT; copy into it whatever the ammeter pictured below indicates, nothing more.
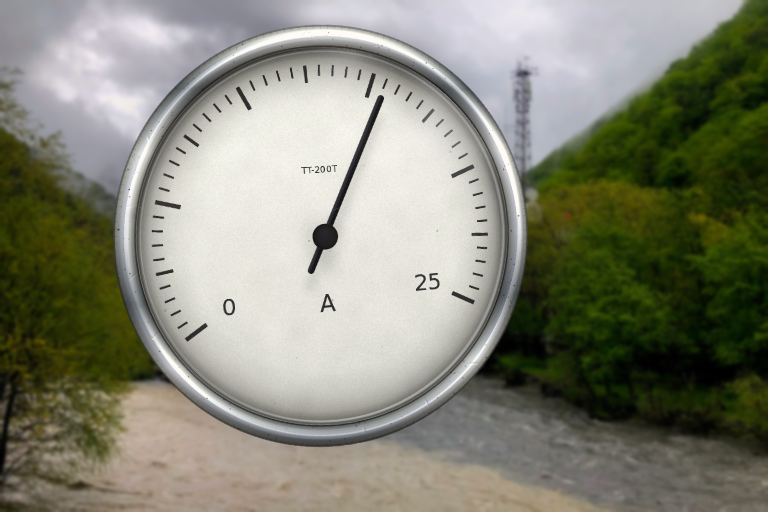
value=15.5 unit=A
